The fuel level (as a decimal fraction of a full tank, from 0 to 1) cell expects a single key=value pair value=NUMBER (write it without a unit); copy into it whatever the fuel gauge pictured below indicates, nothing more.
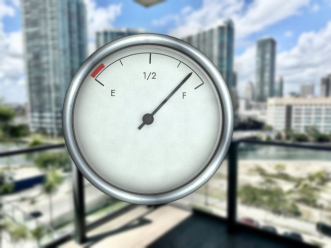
value=0.875
